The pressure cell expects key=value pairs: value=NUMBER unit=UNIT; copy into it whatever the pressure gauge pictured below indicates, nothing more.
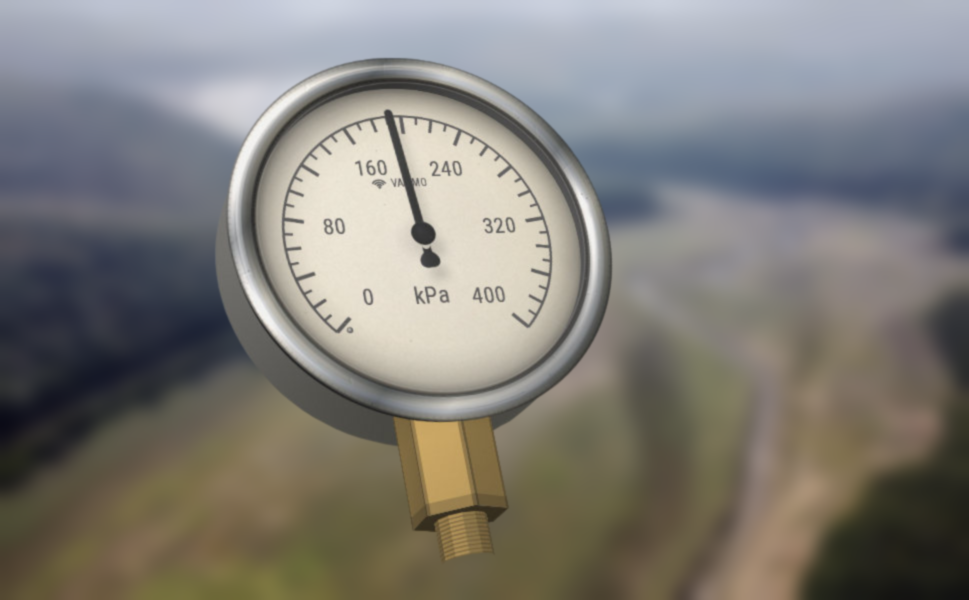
value=190 unit=kPa
